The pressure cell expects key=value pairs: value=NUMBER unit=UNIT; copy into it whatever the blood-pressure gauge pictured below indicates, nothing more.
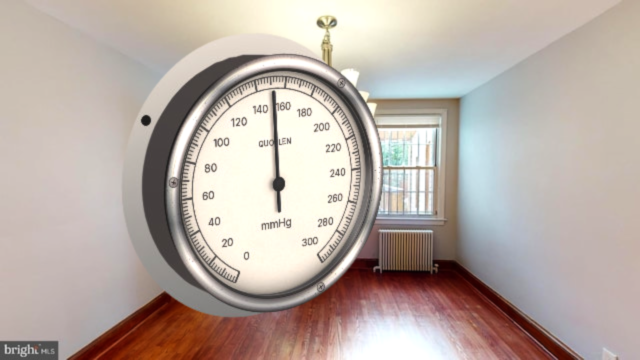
value=150 unit=mmHg
